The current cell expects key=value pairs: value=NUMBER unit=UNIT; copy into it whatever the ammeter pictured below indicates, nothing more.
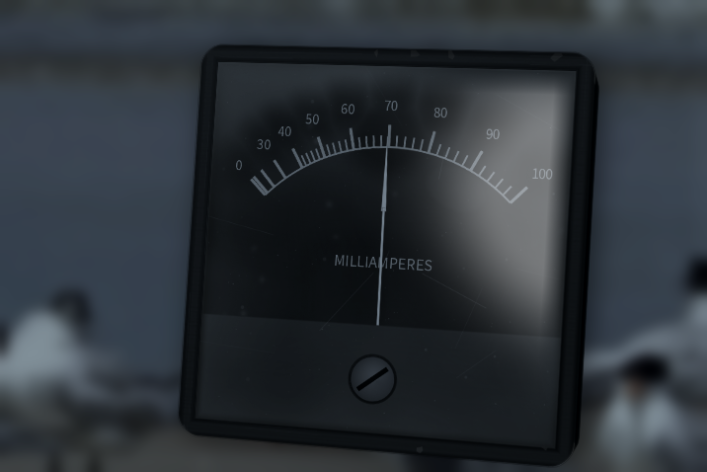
value=70 unit=mA
